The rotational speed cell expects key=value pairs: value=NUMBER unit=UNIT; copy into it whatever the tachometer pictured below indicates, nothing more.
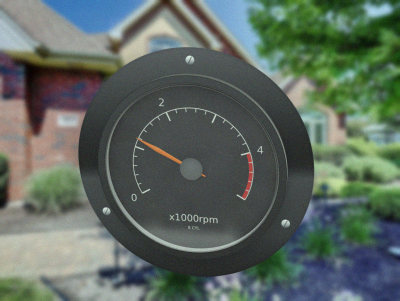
value=1200 unit=rpm
